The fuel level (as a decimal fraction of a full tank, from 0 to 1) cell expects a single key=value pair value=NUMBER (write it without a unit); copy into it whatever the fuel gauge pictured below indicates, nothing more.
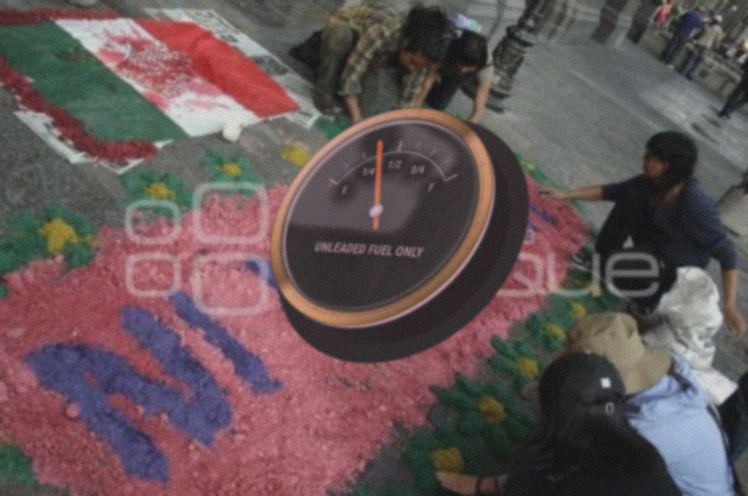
value=0.375
